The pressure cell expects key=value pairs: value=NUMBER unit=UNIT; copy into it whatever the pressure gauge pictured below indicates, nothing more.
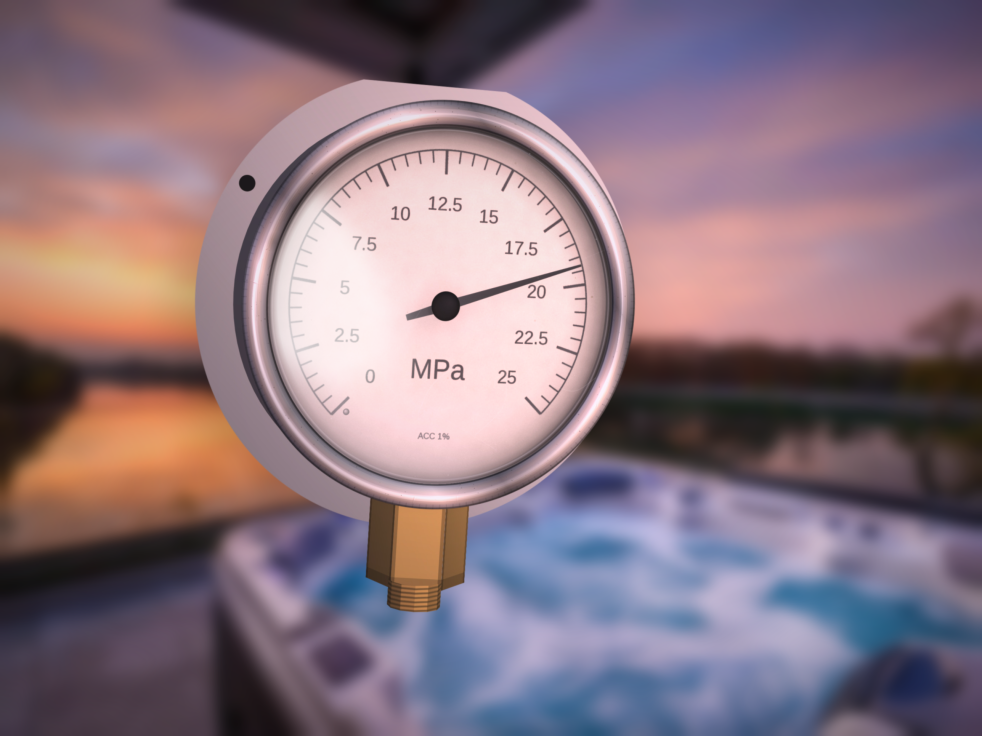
value=19.25 unit=MPa
